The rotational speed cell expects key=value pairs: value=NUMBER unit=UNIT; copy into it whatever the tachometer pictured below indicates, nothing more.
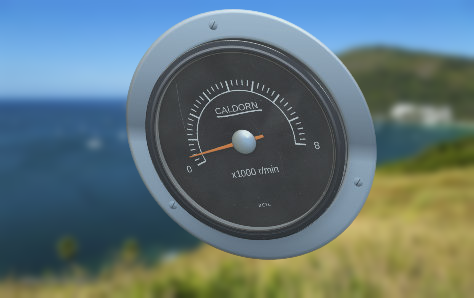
value=400 unit=rpm
